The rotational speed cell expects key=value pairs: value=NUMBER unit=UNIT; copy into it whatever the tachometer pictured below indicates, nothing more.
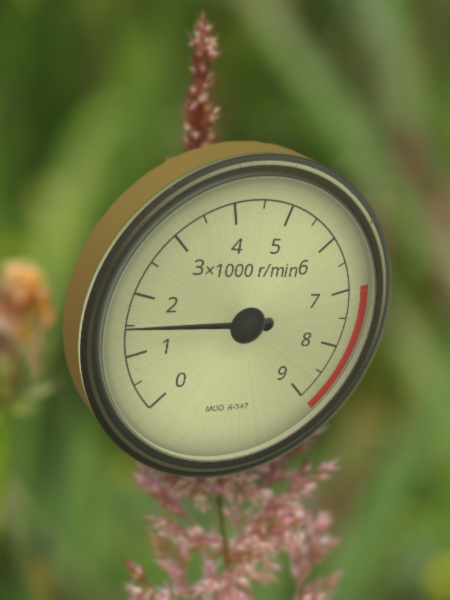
value=1500 unit=rpm
